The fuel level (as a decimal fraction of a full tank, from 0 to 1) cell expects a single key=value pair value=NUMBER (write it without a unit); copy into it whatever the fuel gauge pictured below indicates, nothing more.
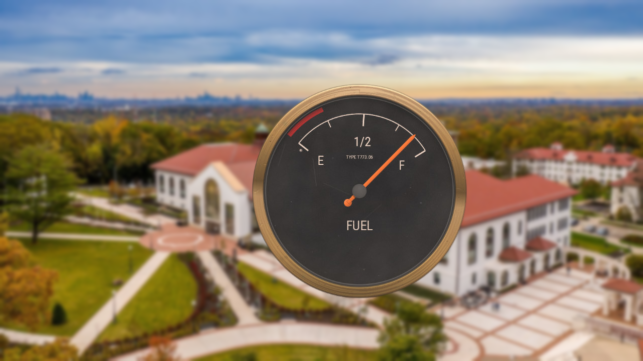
value=0.875
